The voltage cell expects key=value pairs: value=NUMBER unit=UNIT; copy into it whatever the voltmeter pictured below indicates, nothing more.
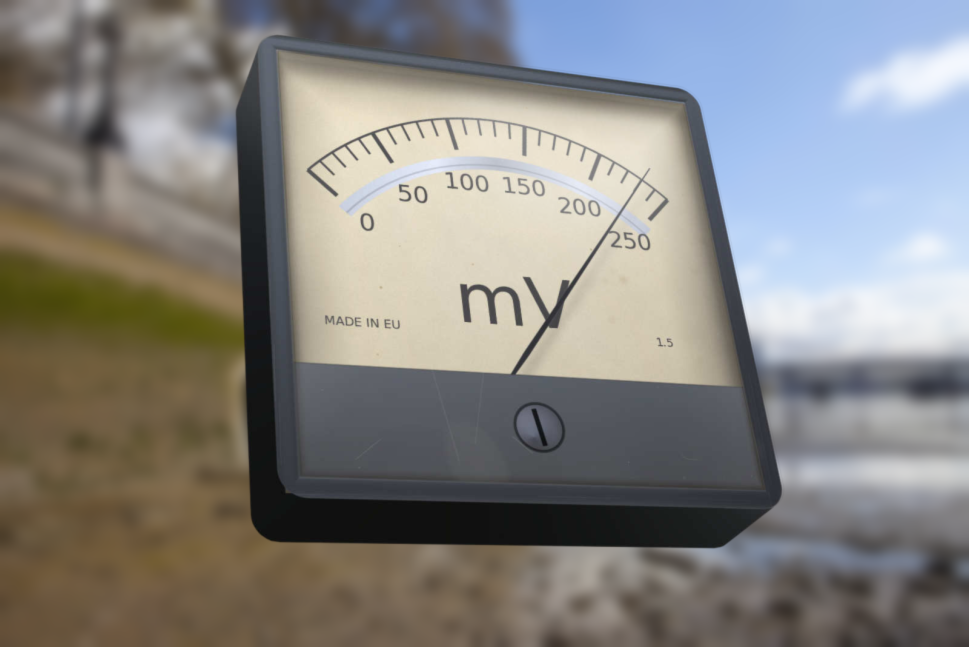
value=230 unit=mV
